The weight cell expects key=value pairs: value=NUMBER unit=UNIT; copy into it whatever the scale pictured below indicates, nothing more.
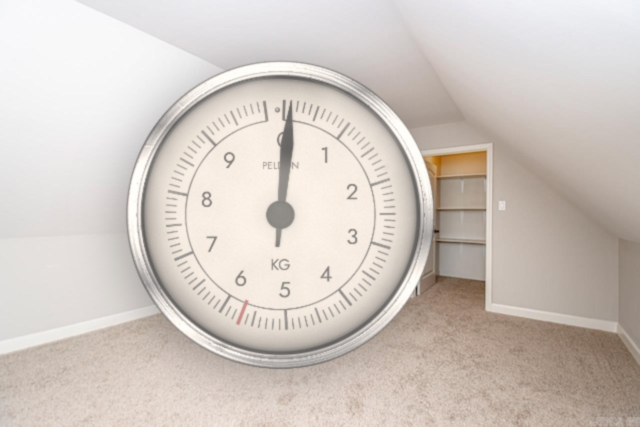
value=0.1 unit=kg
